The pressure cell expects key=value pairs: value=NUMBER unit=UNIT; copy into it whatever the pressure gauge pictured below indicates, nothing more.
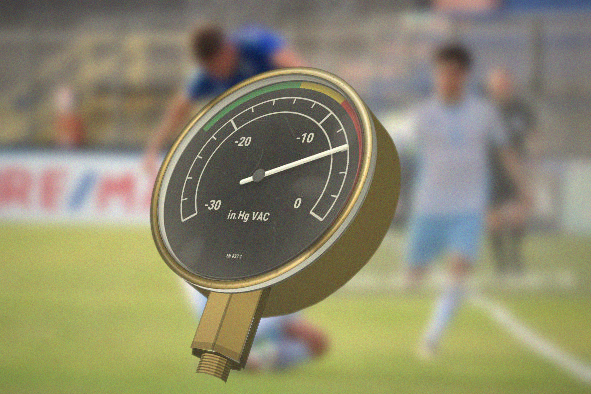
value=-6 unit=inHg
